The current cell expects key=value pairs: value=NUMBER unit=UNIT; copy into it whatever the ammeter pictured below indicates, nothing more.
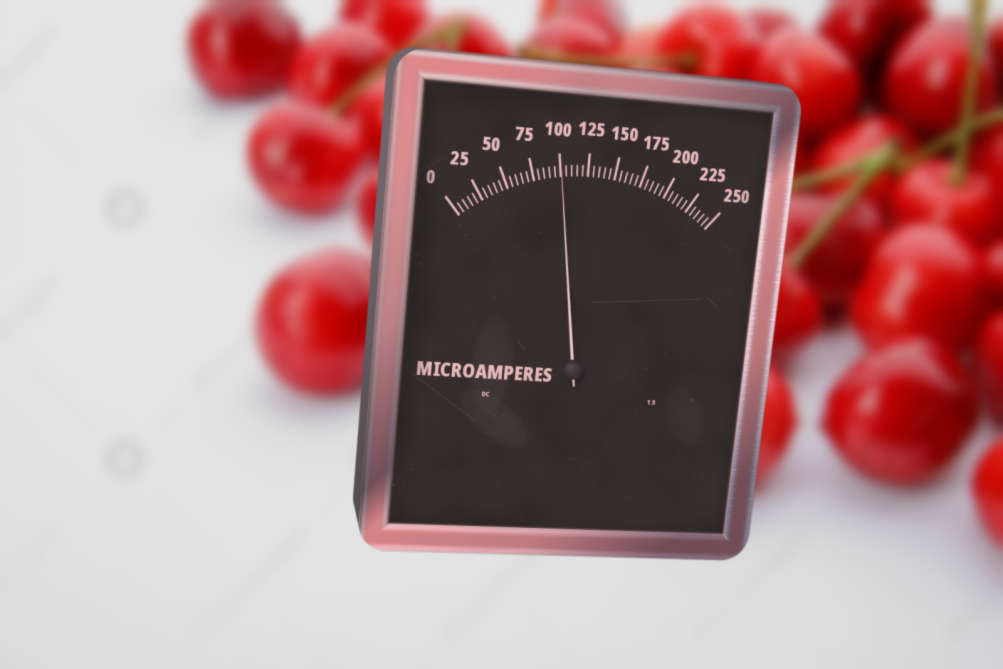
value=100 unit=µA
